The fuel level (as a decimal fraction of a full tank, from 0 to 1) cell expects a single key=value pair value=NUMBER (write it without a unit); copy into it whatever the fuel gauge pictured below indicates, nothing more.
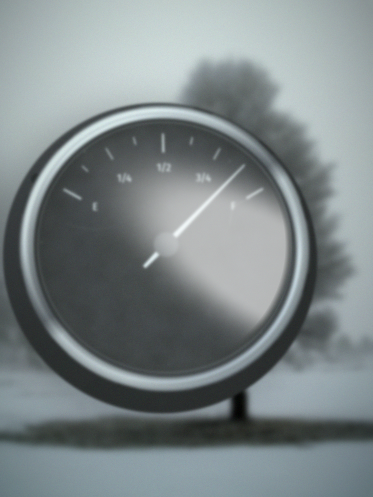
value=0.875
